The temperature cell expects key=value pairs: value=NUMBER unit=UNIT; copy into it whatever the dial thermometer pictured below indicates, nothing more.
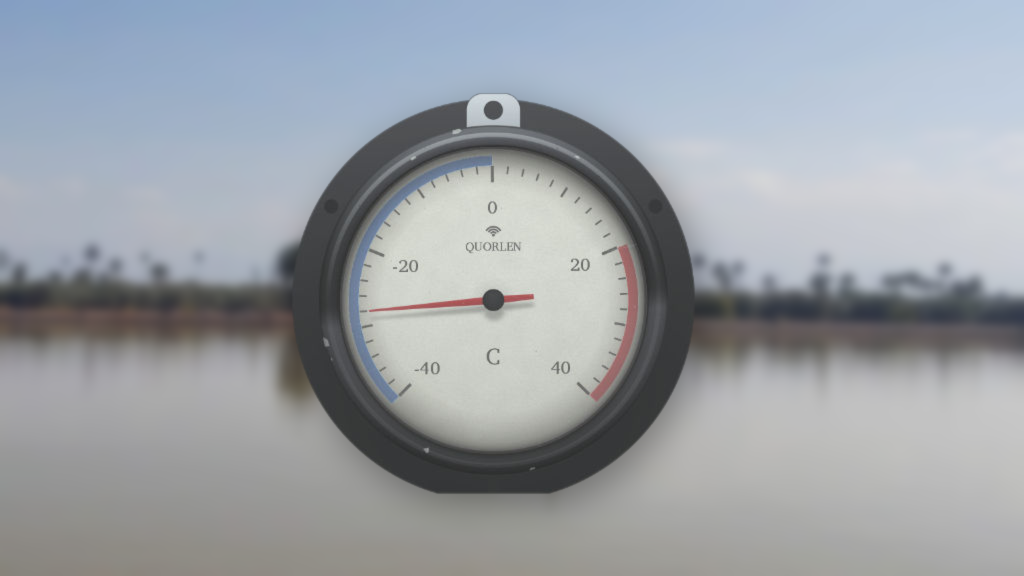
value=-28 unit=°C
